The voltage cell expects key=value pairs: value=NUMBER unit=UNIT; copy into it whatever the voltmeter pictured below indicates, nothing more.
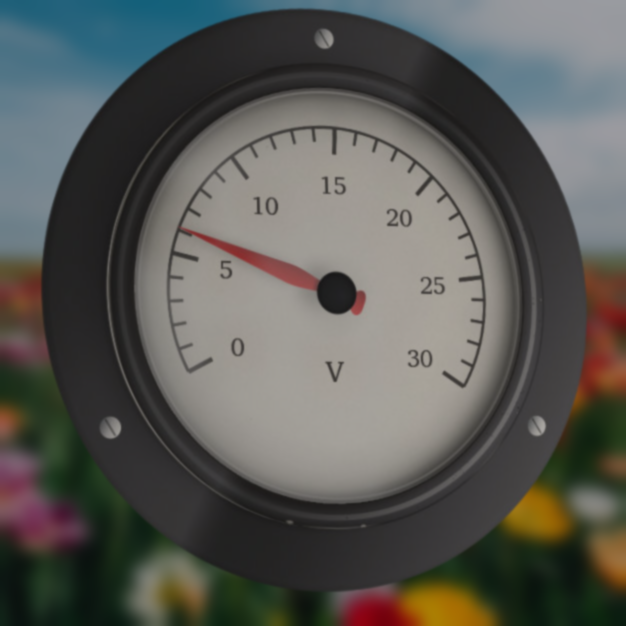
value=6 unit=V
